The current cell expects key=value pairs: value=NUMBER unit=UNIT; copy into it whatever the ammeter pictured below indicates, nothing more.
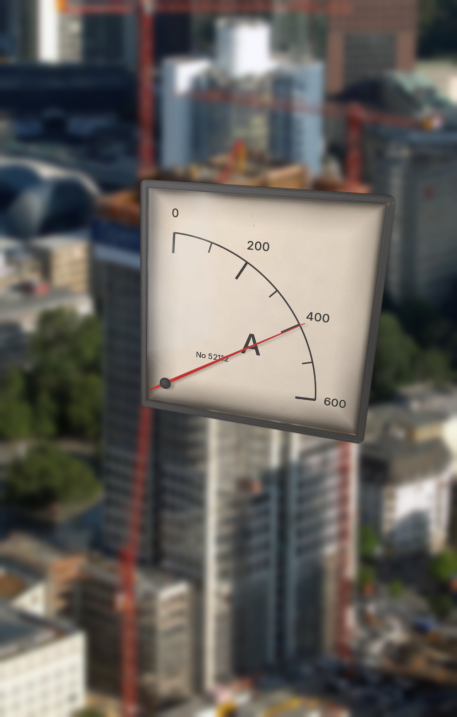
value=400 unit=A
